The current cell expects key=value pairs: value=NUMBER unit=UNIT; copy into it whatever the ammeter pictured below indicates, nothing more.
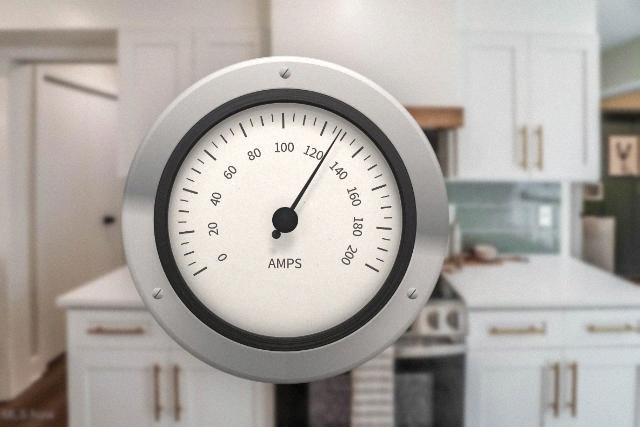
value=127.5 unit=A
